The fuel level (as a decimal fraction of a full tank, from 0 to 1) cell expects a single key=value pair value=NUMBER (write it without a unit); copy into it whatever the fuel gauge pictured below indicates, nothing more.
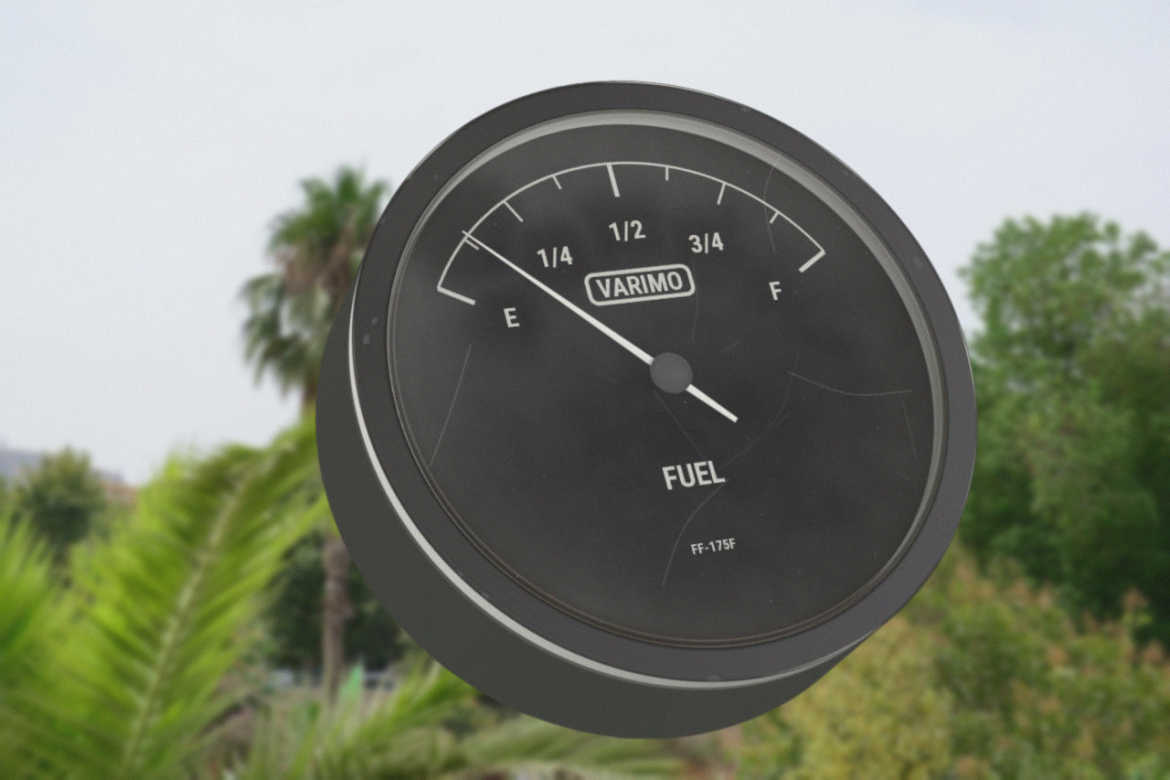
value=0.125
